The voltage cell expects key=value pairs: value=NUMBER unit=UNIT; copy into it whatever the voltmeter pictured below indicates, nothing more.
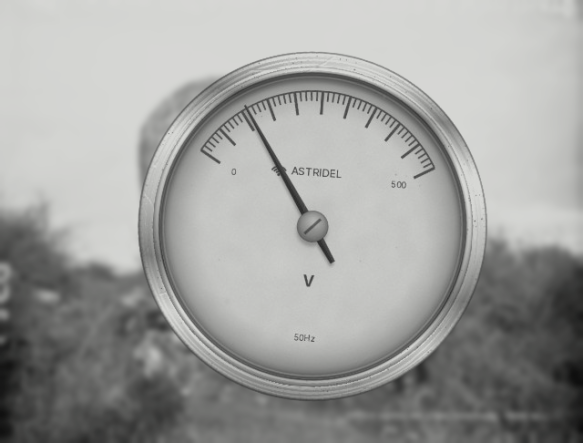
value=110 unit=V
